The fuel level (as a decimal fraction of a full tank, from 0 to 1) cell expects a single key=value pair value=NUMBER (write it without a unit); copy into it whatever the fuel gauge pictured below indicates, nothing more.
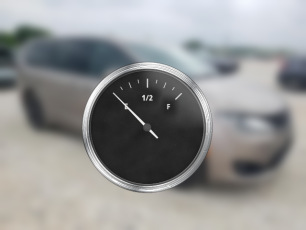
value=0
